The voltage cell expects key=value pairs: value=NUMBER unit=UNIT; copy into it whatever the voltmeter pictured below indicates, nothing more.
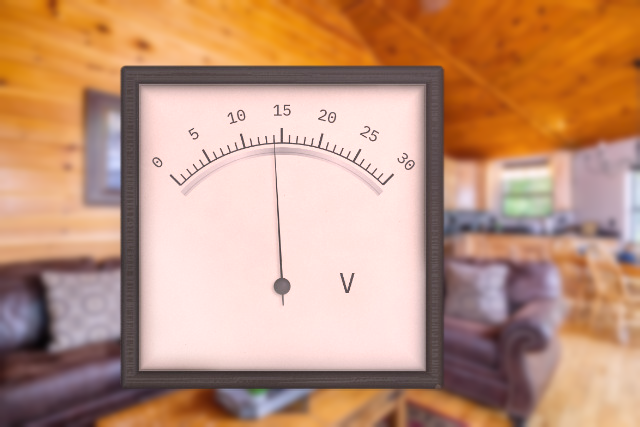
value=14 unit=V
